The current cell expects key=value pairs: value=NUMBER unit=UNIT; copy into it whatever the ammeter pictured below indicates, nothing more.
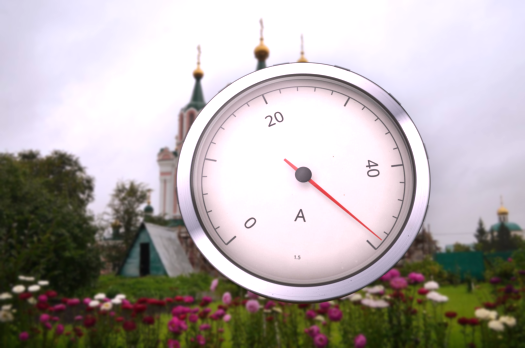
value=49 unit=A
